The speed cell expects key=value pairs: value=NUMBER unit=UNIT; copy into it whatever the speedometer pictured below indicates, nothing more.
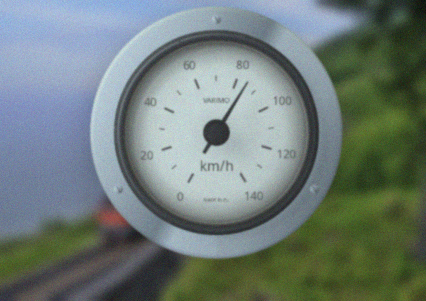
value=85 unit=km/h
